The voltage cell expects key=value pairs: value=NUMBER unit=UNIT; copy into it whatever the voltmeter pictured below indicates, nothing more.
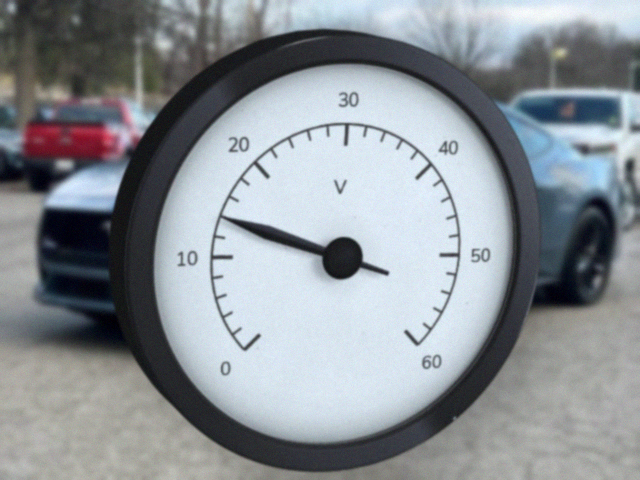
value=14 unit=V
